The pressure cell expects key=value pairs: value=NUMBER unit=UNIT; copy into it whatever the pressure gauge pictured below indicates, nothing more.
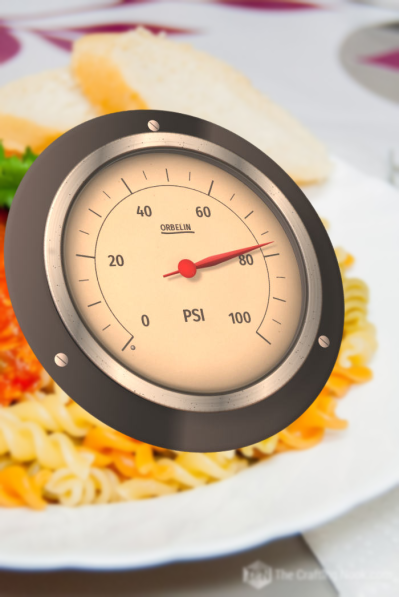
value=77.5 unit=psi
